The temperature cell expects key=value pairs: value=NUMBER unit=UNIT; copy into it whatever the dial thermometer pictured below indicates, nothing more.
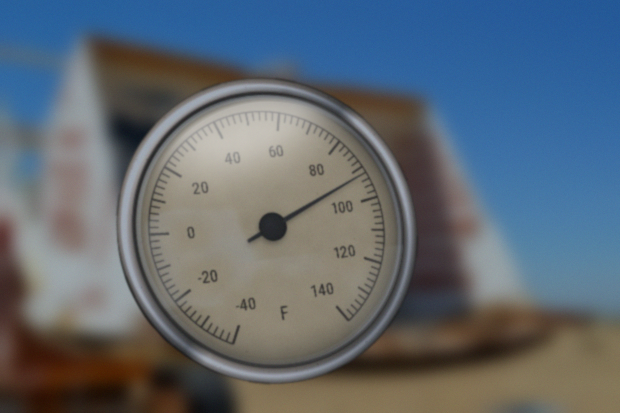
value=92 unit=°F
